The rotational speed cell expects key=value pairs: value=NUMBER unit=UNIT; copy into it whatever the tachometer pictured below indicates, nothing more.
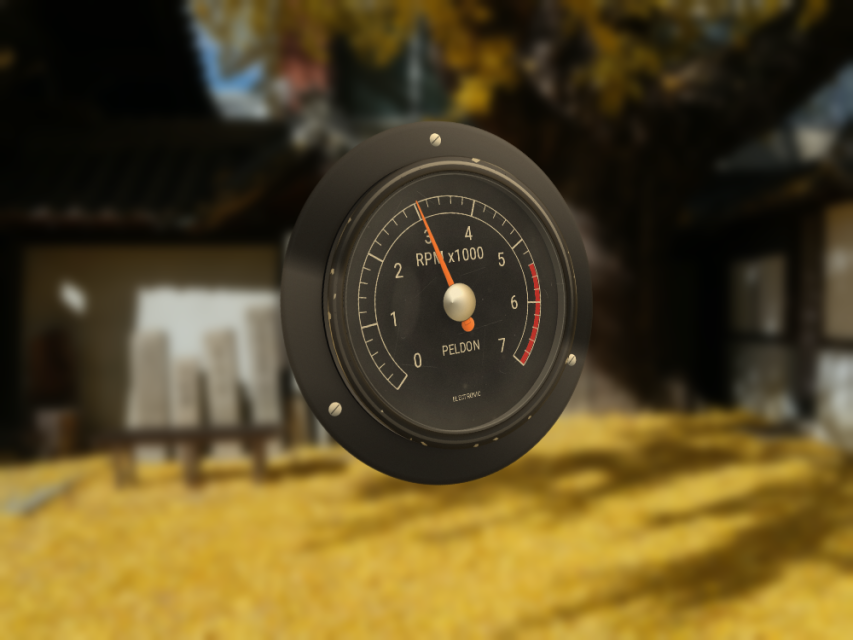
value=3000 unit=rpm
